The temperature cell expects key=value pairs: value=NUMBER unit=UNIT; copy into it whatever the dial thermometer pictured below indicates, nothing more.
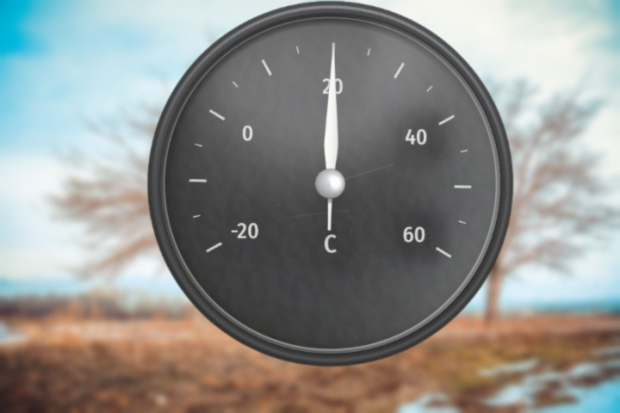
value=20 unit=°C
